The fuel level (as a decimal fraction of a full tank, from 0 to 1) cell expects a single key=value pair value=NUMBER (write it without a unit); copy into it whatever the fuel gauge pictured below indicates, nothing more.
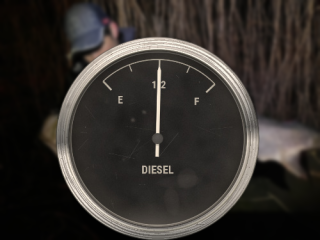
value=0.5
